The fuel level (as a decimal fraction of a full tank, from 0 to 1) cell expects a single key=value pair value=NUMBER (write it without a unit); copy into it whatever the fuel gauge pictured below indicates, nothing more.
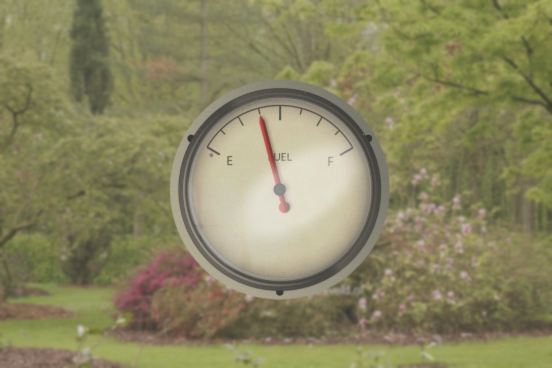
value=0.375
